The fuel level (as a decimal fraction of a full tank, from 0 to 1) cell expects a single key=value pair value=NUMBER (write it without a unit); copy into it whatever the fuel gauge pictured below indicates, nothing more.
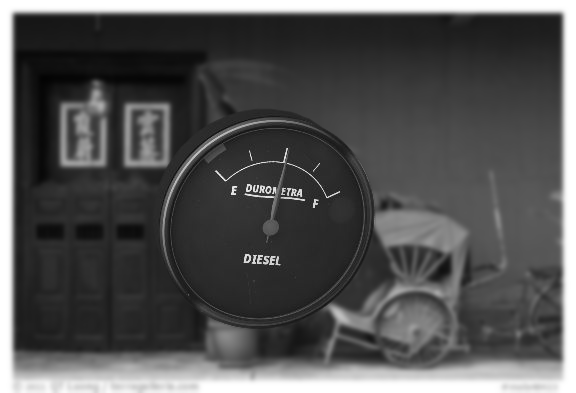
value=0.5
